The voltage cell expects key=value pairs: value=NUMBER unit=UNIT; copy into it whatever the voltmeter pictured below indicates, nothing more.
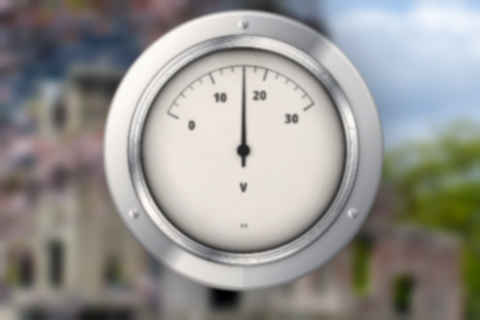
value=16 unit=V
